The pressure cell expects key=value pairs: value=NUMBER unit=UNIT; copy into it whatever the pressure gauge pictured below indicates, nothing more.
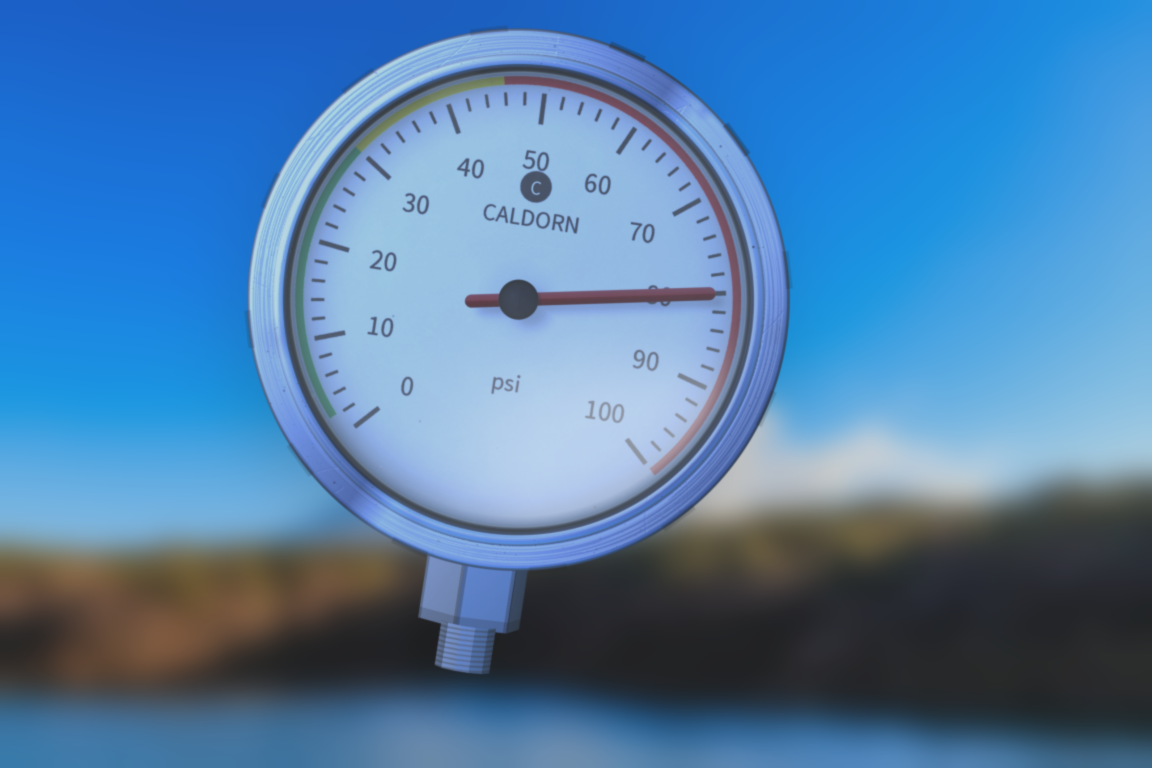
value=80 unit=psi
